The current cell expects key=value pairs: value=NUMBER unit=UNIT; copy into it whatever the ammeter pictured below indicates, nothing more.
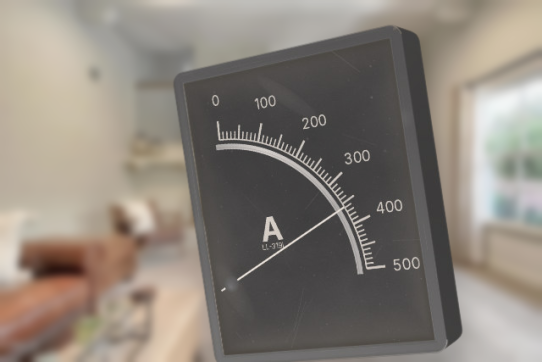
value=360 unit=A
